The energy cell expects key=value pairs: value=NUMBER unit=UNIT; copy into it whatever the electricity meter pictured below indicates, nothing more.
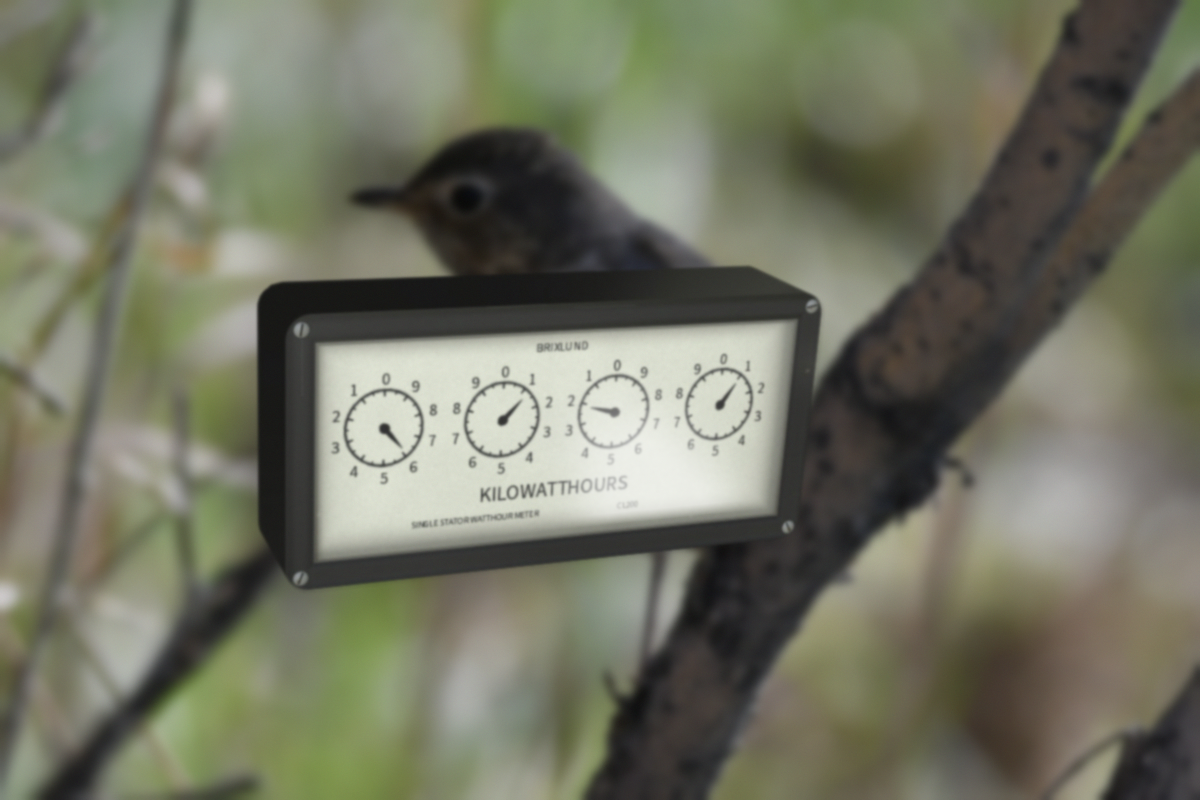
value=6121 unit=kWh
